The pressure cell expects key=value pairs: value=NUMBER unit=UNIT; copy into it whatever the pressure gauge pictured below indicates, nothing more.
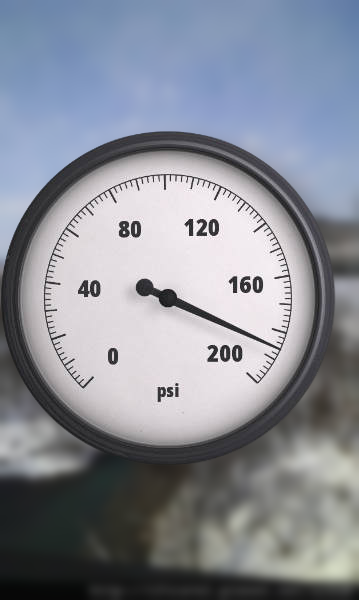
value=186 unit=psi
